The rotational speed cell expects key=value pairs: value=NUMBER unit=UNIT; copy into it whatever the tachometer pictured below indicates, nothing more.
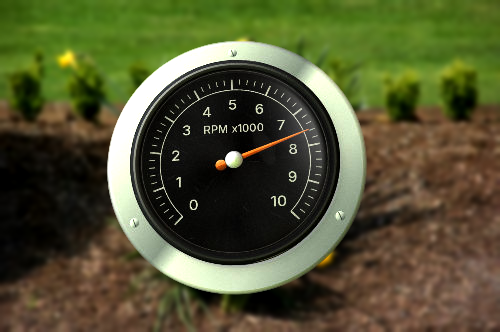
value=7600 unit=rpm
